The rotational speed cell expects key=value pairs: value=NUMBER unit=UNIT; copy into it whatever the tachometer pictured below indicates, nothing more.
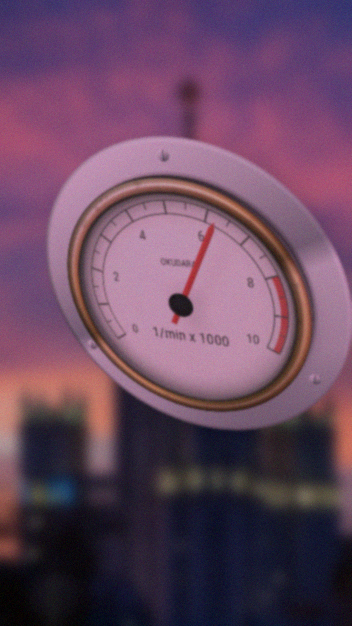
value=6250 unit=rpm
